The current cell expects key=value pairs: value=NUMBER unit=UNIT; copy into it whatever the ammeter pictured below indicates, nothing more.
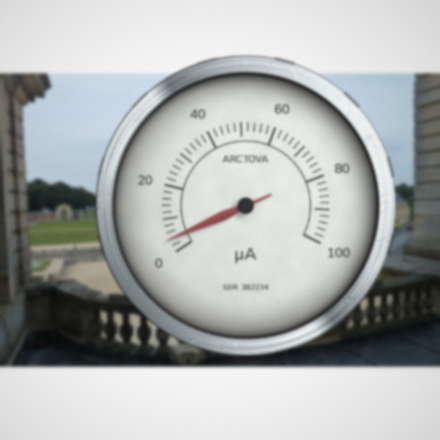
value=4 unit=µA
